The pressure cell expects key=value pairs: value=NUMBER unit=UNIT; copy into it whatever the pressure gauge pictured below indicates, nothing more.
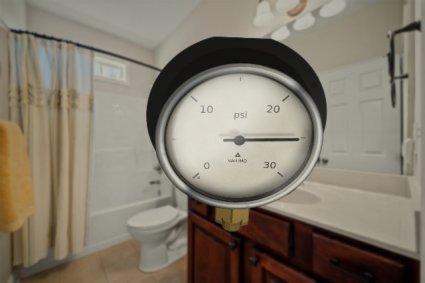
value=25 unit=psi
